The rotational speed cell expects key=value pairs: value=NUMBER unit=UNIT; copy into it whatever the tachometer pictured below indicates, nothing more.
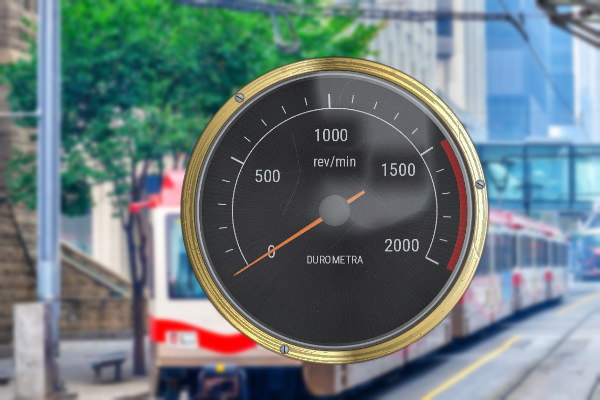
value=0 unit=rpm
